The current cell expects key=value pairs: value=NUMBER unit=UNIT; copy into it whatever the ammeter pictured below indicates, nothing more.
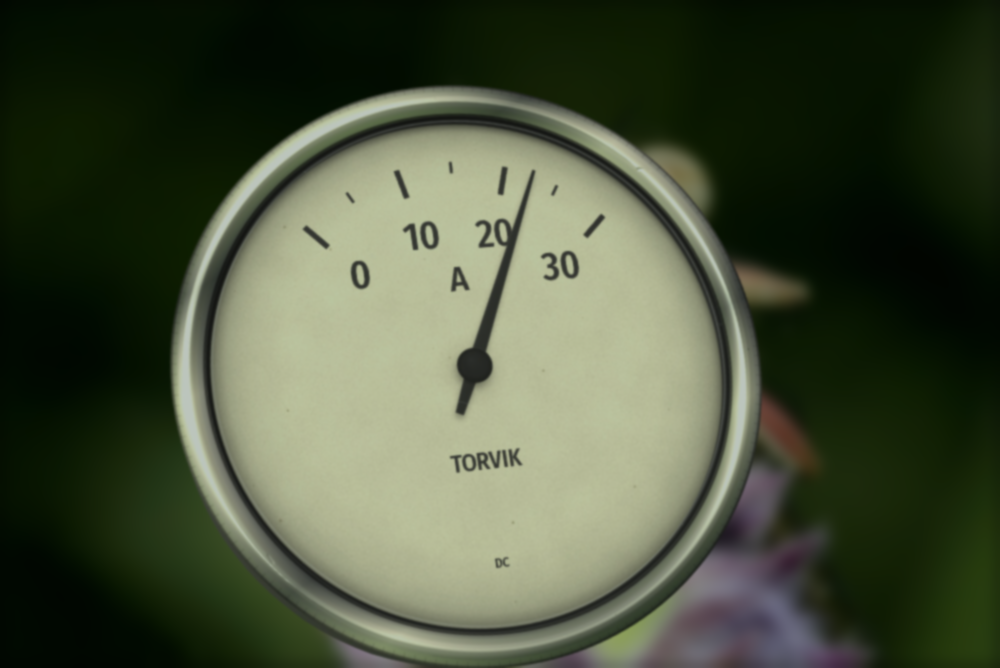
value=22.5 unit=A
